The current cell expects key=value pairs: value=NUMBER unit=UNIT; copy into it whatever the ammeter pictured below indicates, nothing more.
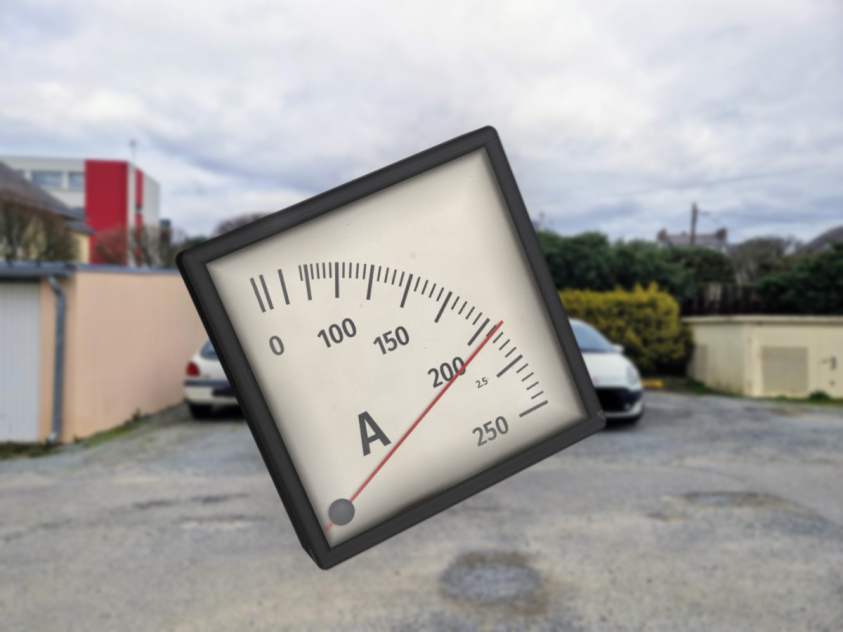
value=205 unit=A
